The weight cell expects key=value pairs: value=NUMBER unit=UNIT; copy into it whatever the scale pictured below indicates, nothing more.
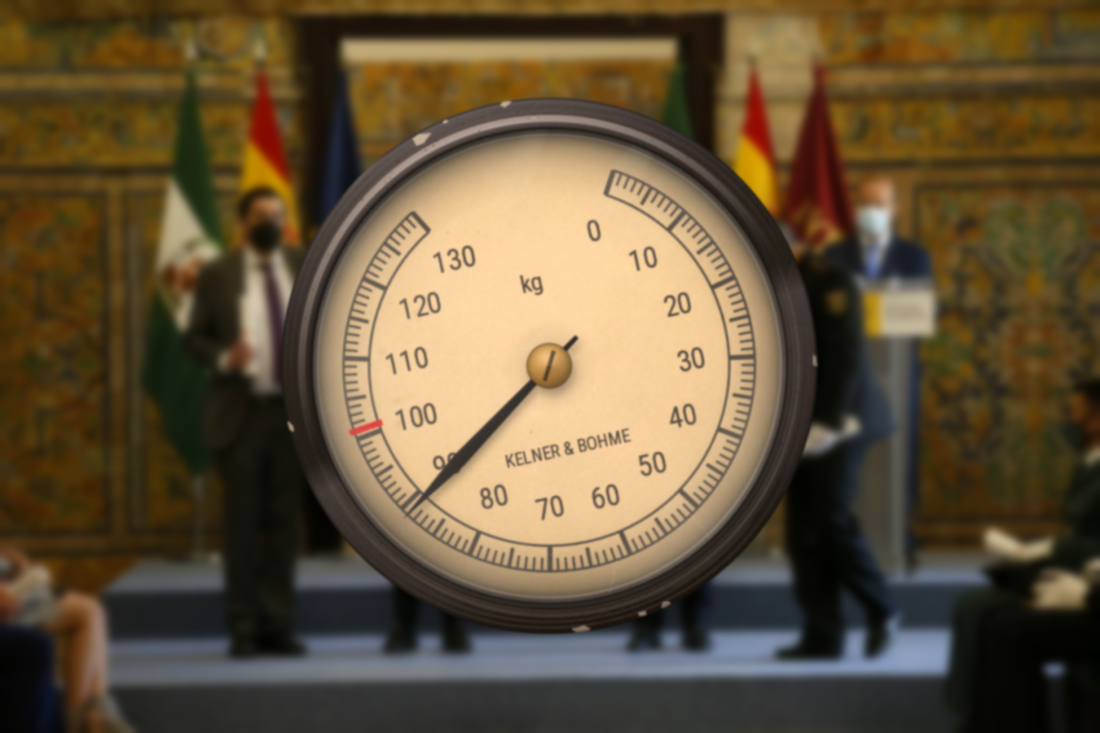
value=89 unit=kg
